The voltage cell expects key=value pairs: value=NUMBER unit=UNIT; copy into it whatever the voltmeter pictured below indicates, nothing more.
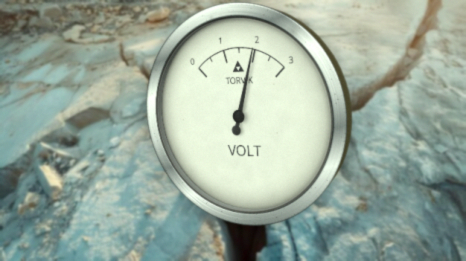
value=2 unit=V
